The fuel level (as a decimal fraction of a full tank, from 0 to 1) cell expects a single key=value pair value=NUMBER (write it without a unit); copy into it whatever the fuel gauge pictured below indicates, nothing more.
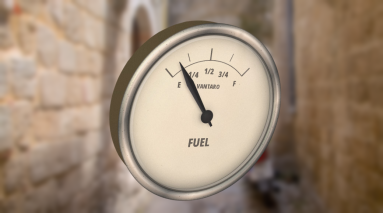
value=0.125
